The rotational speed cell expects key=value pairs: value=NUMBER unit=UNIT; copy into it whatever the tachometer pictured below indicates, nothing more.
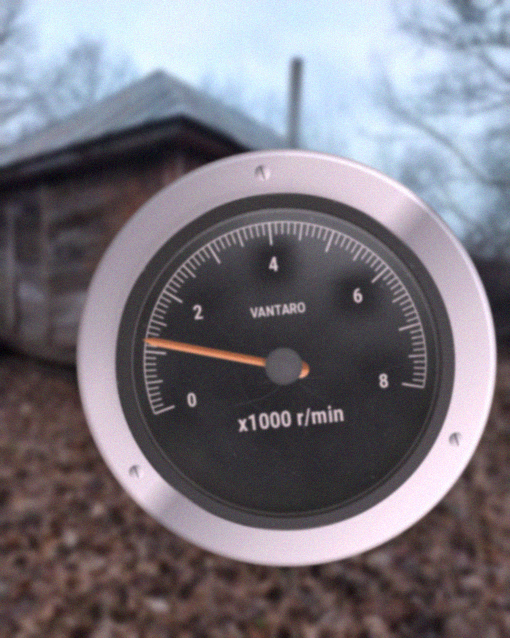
value=1200 unit=rpm
